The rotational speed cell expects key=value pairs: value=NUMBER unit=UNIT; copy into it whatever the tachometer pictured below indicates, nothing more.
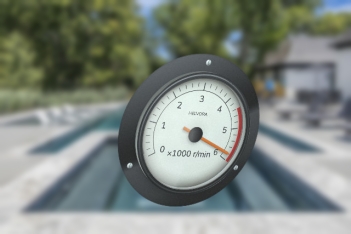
value=5800 unit=rpm
